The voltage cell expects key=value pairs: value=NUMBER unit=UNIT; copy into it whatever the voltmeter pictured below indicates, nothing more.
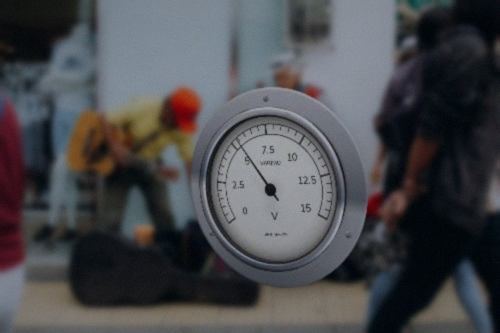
value=5.5 unit=V
